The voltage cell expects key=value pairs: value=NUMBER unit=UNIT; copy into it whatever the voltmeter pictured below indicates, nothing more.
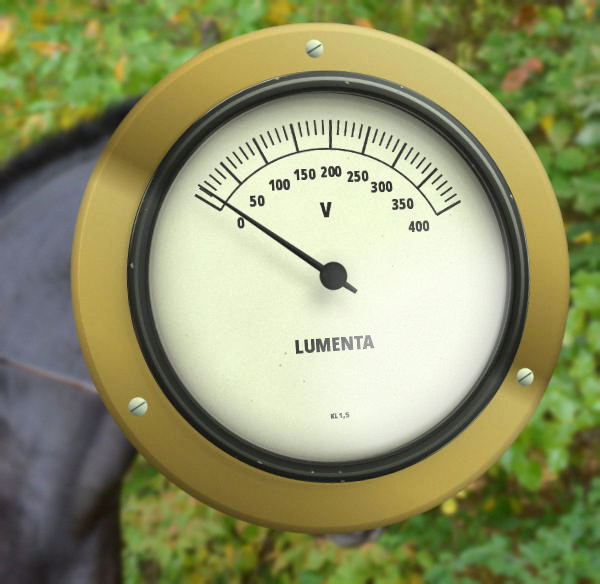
value=10 unit=V
